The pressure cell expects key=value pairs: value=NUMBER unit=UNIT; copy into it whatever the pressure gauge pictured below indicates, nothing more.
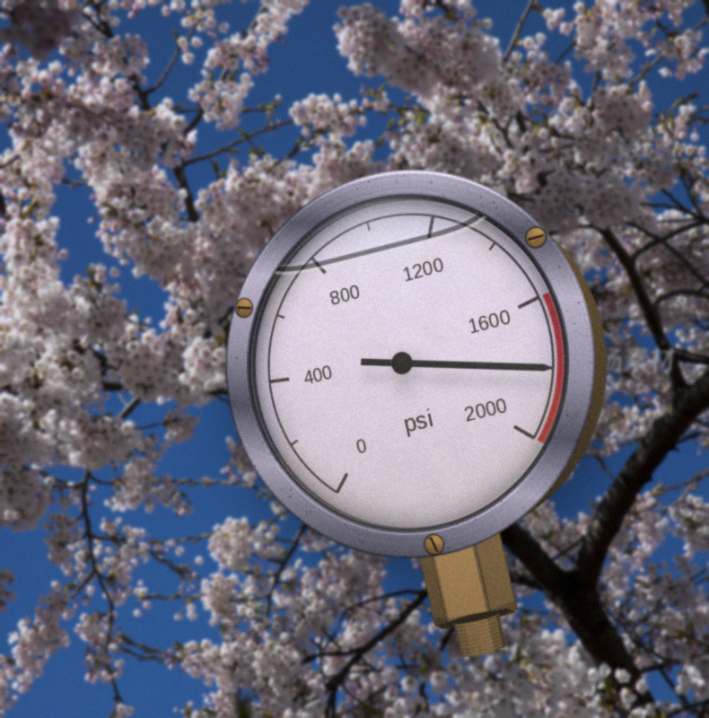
value=1800 unit=psi
